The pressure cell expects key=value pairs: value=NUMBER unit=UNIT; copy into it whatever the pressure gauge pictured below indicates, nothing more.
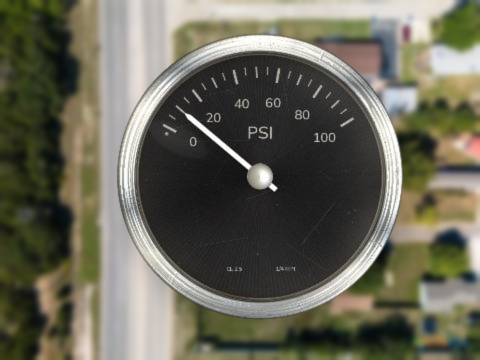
value=10 unit=psi
